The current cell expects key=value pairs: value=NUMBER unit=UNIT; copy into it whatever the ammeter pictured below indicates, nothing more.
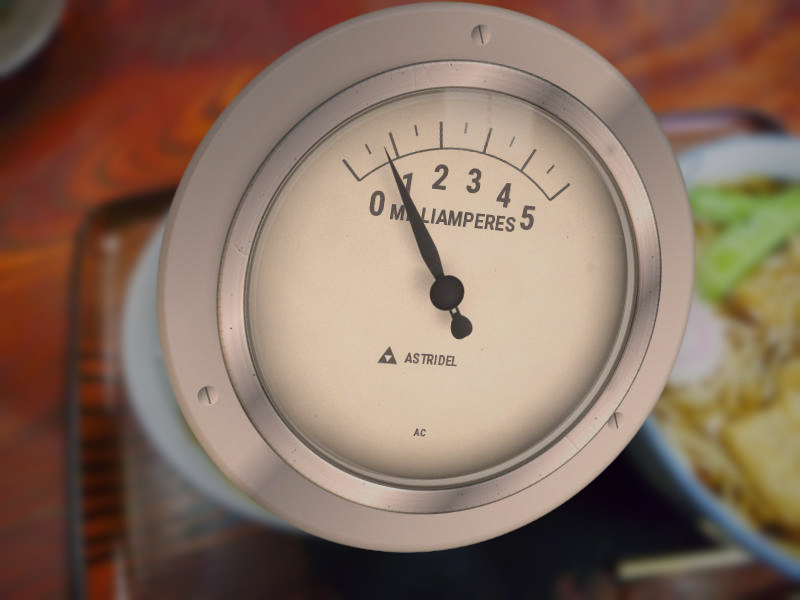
value=0.75 unit=mA
